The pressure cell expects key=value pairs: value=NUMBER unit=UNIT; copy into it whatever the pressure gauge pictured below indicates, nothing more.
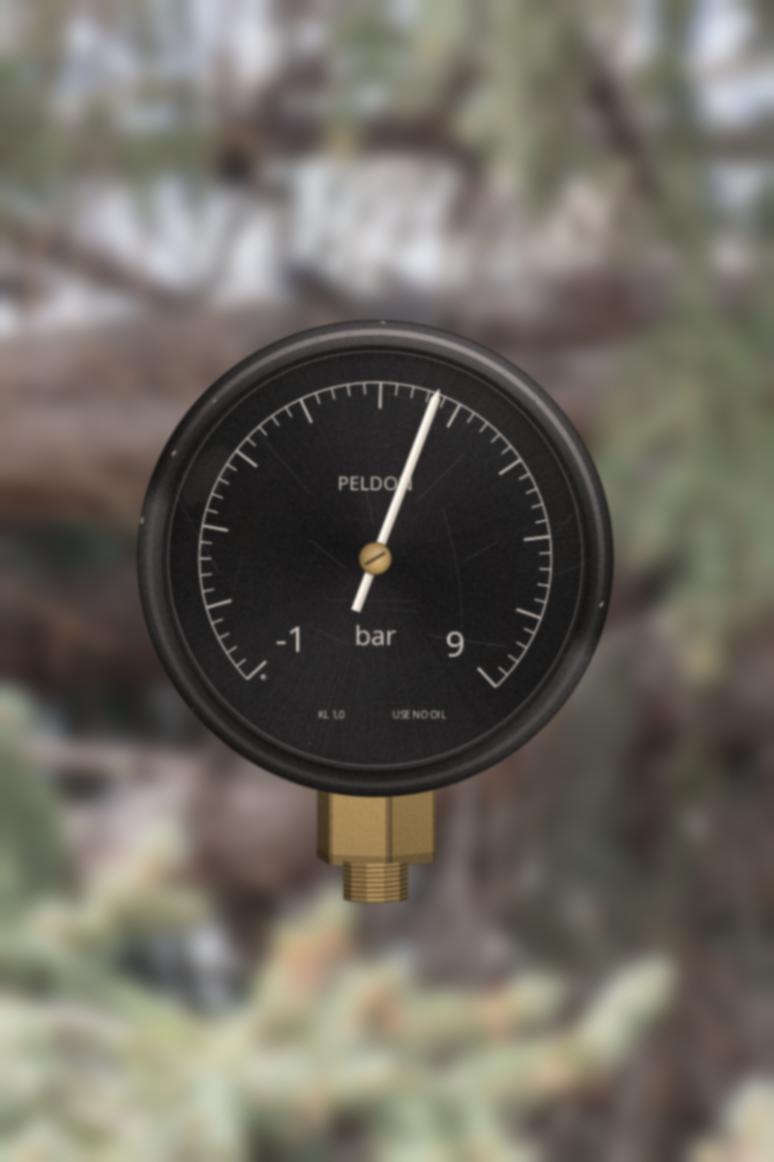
value=4.7 unit=bar
